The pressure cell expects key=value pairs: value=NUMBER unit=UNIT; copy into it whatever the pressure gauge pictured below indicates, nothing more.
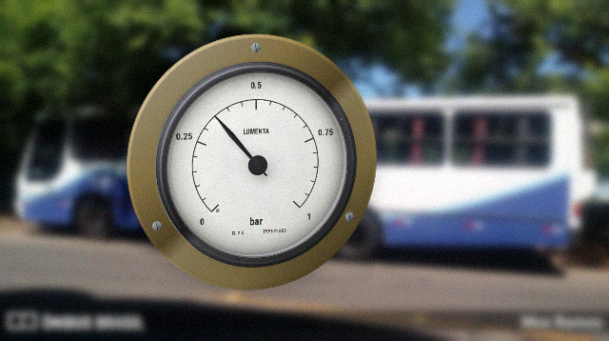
value=0.35 unit=bar
